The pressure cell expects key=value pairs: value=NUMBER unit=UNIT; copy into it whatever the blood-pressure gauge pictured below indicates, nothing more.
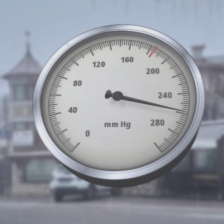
value=260 unit=mmHg
